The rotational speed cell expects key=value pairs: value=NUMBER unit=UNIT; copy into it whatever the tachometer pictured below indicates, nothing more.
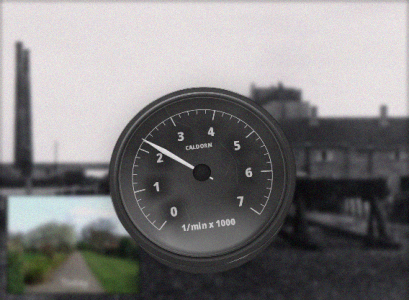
value=2200 unit=rpm
